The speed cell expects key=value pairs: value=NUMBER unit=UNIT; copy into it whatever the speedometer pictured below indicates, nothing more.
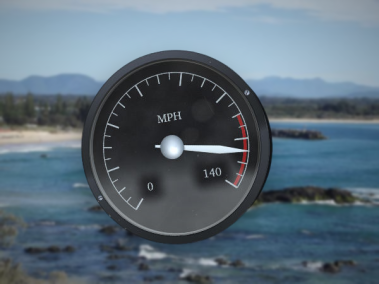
value=125 unit=mph
